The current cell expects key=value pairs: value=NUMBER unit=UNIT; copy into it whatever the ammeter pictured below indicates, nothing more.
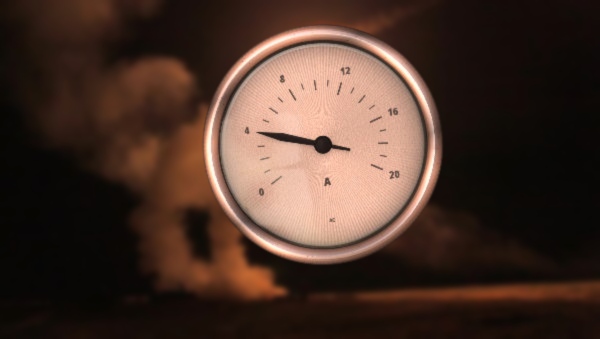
value=4 unit=A
